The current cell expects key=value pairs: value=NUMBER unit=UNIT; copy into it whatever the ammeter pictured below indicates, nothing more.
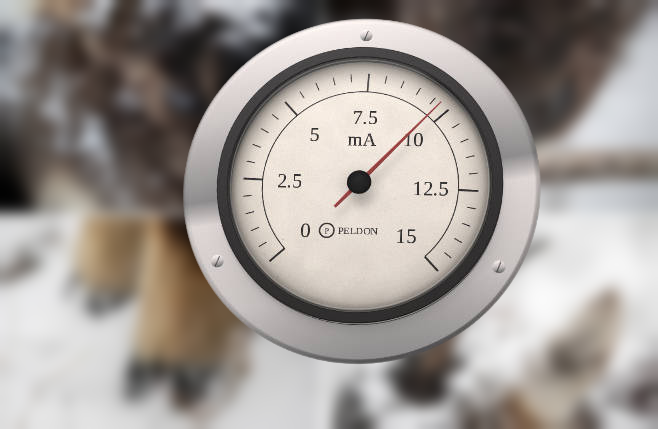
value=9.75 unit=mA
